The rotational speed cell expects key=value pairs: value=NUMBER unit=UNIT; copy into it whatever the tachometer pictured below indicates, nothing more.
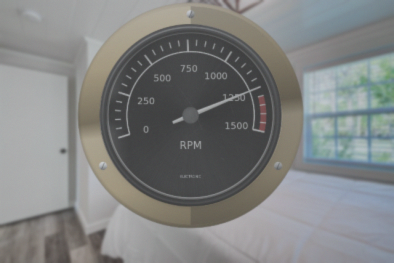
value=1250 unit=rpm
